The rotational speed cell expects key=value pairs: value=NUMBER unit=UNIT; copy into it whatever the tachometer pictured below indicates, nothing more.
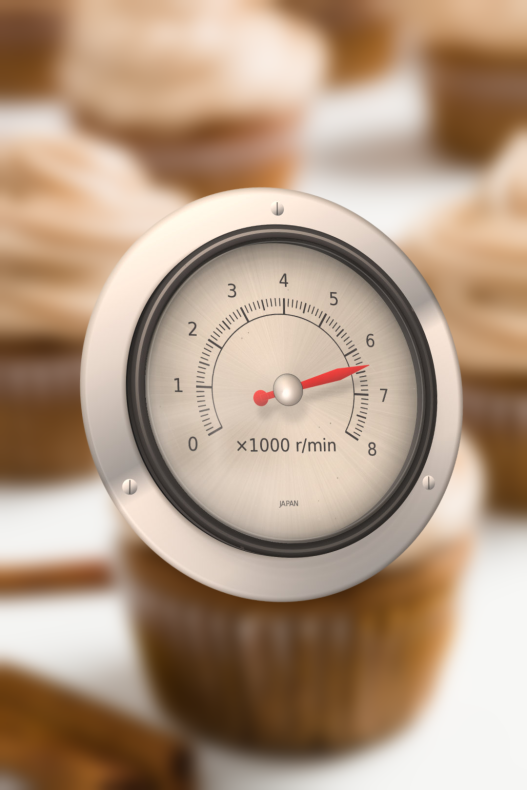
value=6400 unit=rpm
